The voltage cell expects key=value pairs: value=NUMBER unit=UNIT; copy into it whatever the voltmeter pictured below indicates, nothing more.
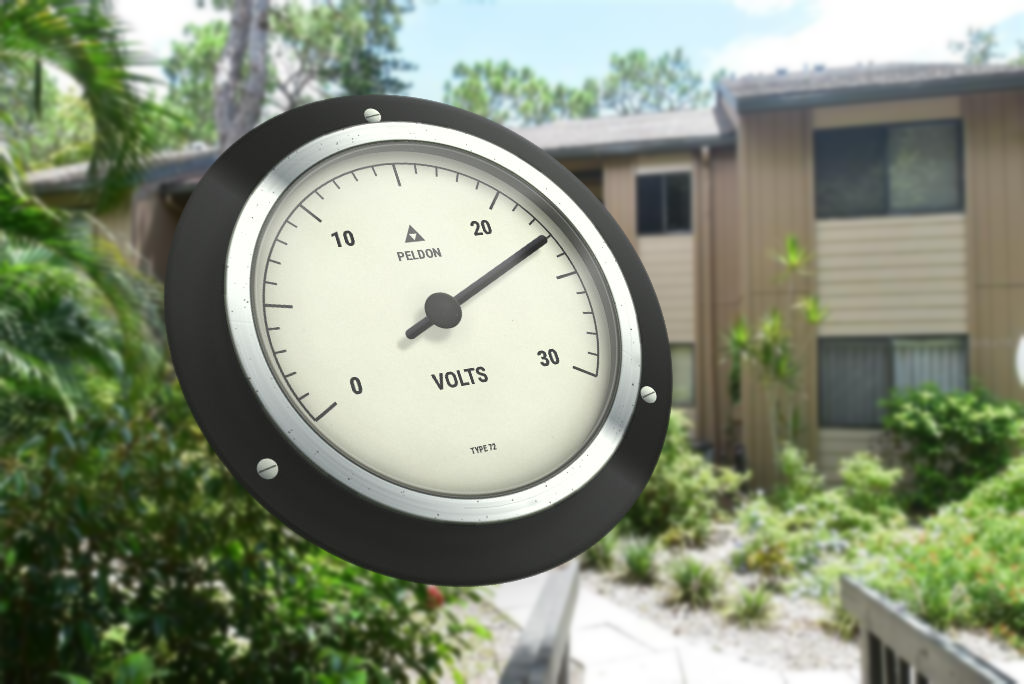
value=23 unit=V
